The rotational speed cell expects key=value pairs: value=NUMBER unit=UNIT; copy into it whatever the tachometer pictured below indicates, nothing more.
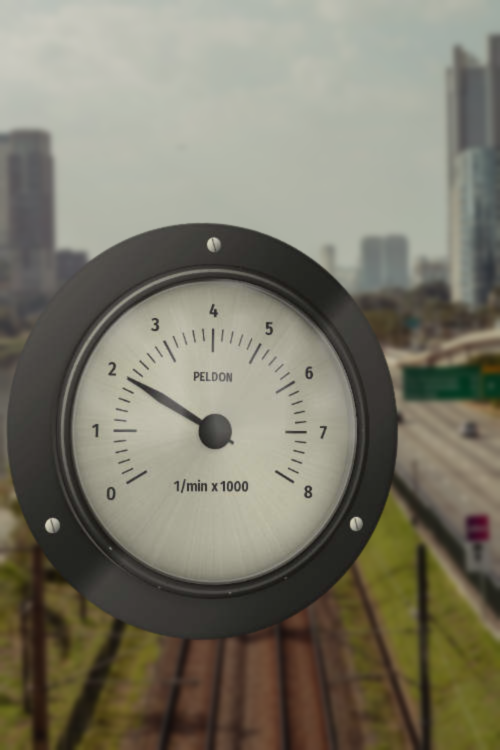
value=2000 unit=rpm
